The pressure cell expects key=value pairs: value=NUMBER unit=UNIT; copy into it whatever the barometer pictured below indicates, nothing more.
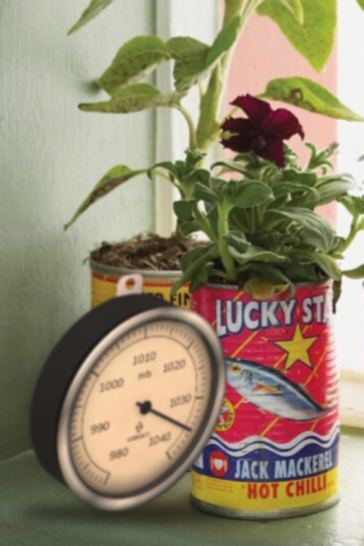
value=1035 unit=mbar
